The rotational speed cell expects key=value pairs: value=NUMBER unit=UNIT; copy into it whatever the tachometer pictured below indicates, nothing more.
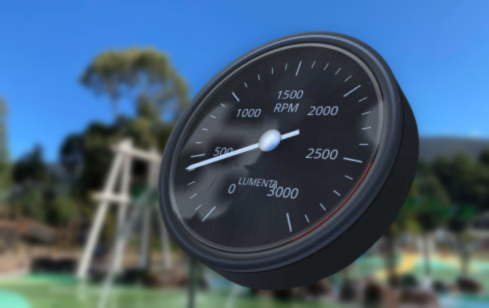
value=400 unit=rpm
